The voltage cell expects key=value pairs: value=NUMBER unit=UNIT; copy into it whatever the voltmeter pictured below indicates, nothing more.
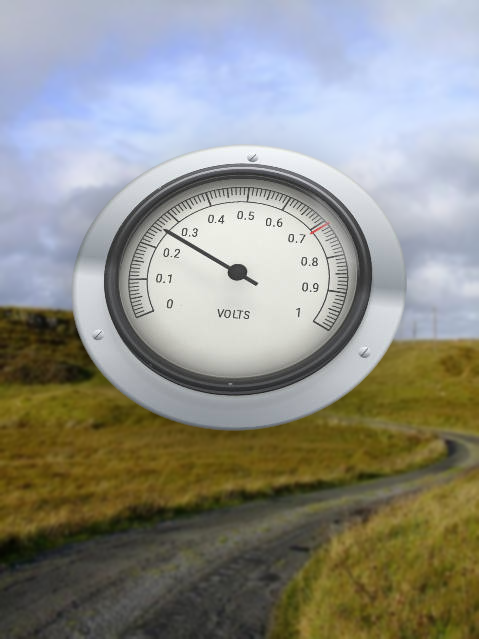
value=0.25 unit=V
